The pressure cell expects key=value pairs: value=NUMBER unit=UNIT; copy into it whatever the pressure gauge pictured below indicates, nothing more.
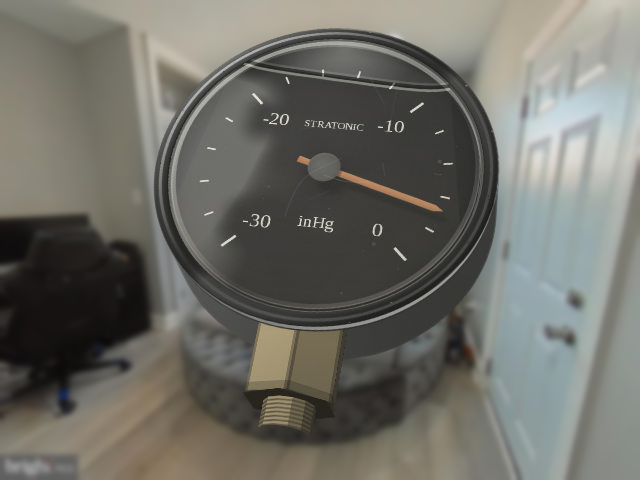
value=-3 unit=inHg
